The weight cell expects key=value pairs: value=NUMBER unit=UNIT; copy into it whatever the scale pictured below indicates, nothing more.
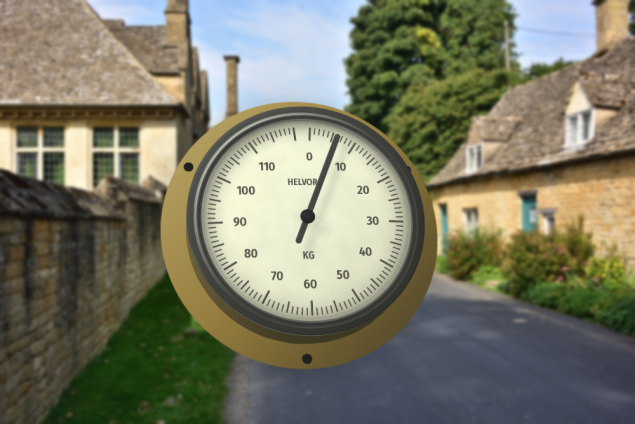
value=6 unit=kg
